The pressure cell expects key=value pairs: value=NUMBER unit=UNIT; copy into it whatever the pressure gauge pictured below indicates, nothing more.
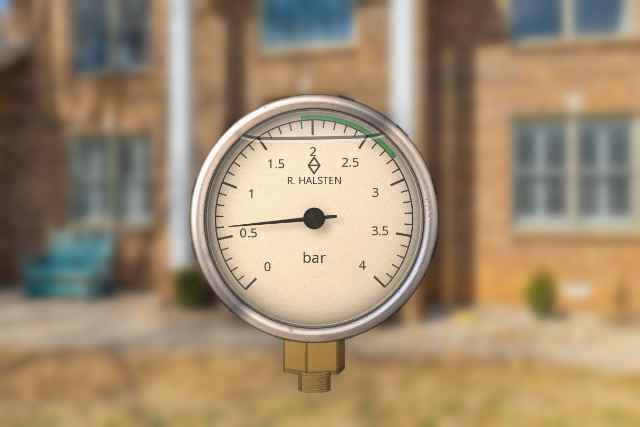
value=0.6 unit=bar
